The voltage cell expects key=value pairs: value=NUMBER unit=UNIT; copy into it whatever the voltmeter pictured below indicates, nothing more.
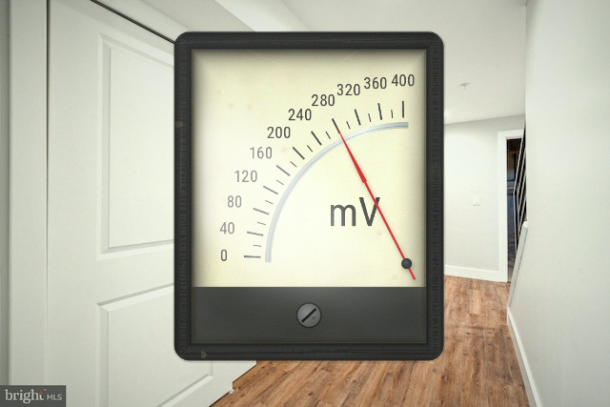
value=280 unit=mV
